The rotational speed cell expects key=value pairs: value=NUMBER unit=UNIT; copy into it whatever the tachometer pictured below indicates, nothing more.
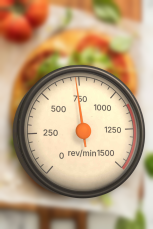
value=725 unit=rpm
